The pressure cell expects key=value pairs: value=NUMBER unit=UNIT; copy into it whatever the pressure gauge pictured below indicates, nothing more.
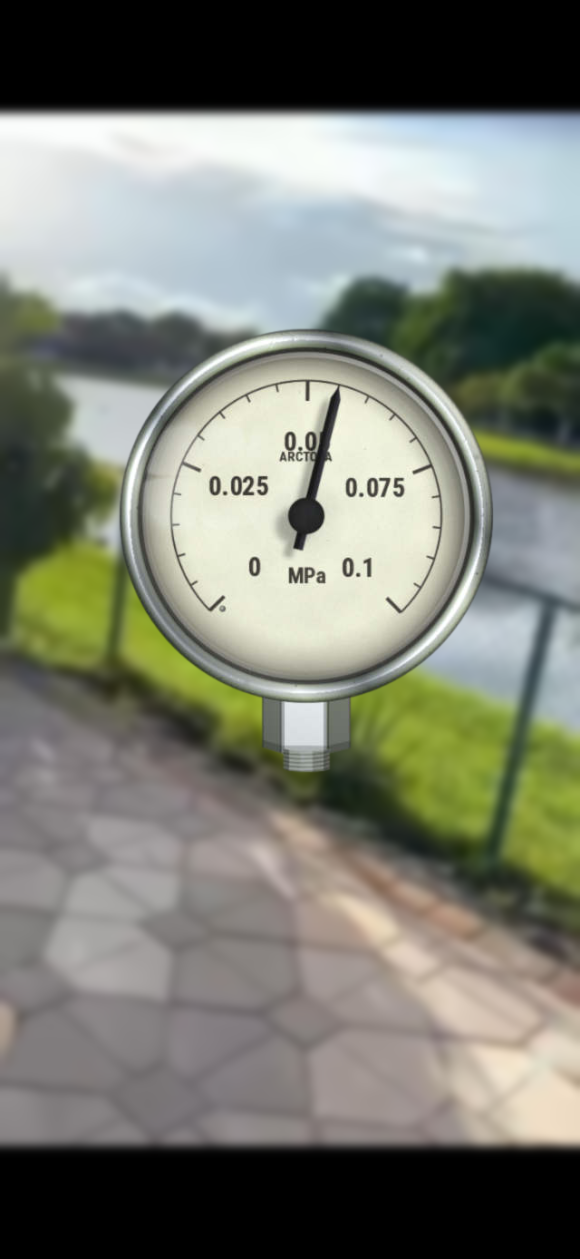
value=0.055 unit=MPa
